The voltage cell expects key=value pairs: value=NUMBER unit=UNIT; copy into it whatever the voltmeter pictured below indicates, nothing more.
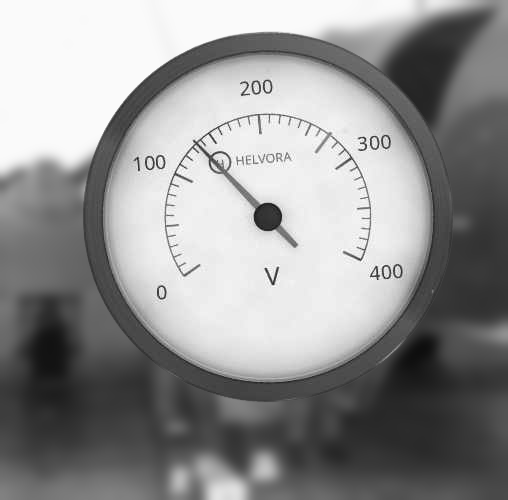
value=135 unit=V
